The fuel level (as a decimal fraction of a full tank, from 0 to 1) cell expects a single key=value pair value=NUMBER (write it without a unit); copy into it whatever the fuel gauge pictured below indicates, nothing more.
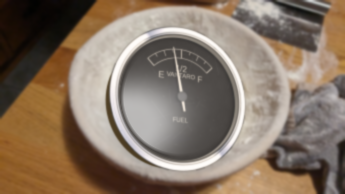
value=0.375
